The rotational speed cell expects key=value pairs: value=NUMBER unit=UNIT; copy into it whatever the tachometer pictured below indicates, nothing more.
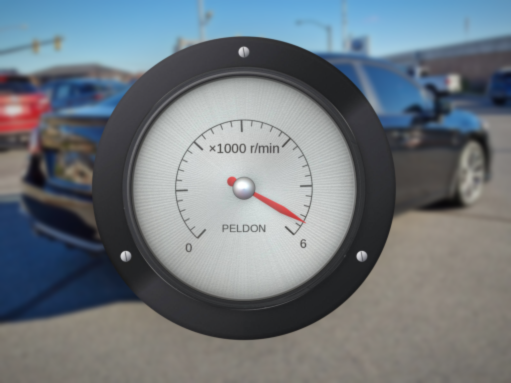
value=5700 unit=rpm
